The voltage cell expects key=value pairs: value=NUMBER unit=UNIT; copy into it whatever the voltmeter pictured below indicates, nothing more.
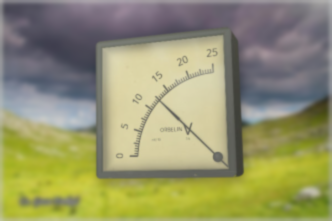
value=12.5 unit=V
